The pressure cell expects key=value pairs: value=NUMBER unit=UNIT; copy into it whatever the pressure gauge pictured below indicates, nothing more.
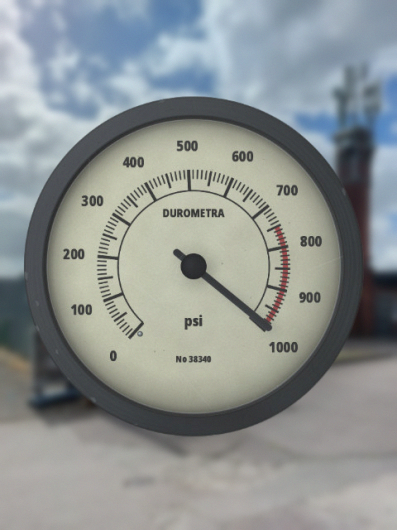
value=990 unit=psi
